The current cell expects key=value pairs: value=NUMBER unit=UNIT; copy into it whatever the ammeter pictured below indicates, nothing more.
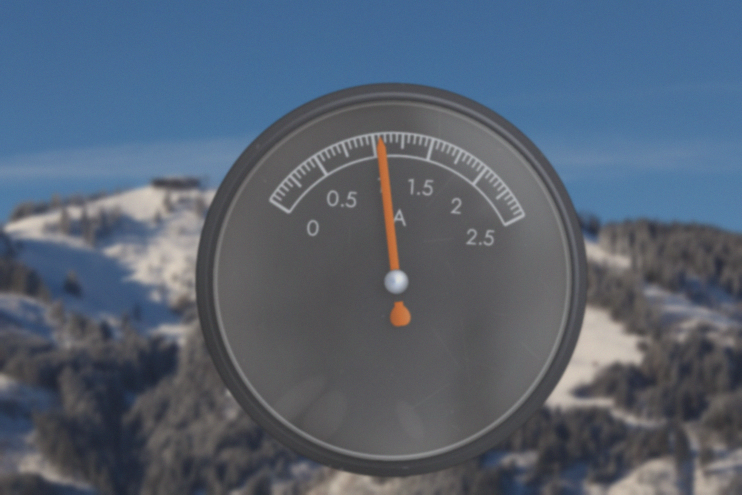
value=1.05 unit=A
